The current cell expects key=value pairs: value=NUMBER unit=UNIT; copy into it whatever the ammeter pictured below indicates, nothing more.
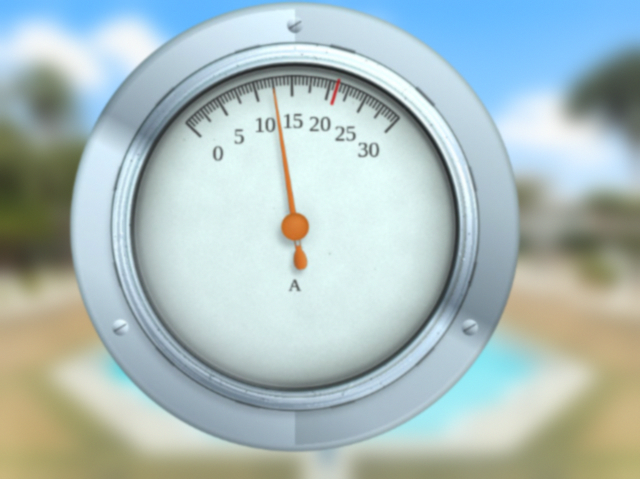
value=12.5 unit=A
